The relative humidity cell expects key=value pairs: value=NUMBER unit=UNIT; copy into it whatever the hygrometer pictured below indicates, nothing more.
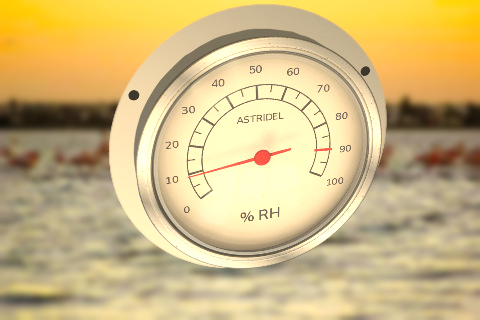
value=10 unit=%
